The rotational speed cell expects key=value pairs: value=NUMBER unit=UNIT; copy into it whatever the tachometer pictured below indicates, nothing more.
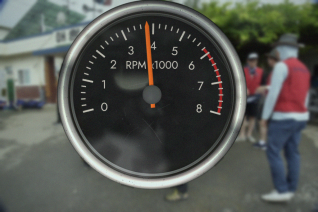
value=3800 unit=rpm
